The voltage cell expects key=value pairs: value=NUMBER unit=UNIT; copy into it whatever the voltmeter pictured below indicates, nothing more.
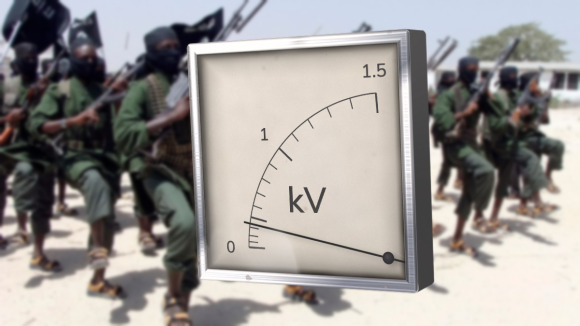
value=0.45 unit=kV
